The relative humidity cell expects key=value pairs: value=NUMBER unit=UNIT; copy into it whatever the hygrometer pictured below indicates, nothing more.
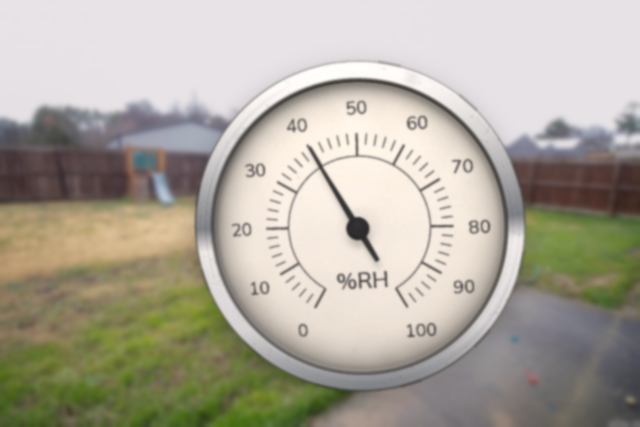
value=40 unit=%
